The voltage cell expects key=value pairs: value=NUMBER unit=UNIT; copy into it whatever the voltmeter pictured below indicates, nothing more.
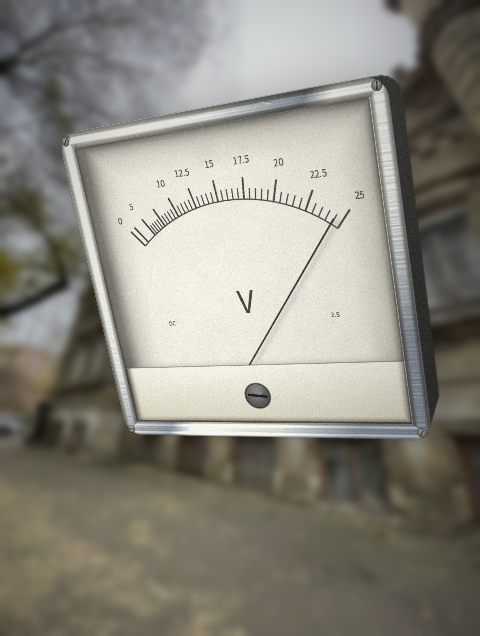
value=24.5 unit=V
